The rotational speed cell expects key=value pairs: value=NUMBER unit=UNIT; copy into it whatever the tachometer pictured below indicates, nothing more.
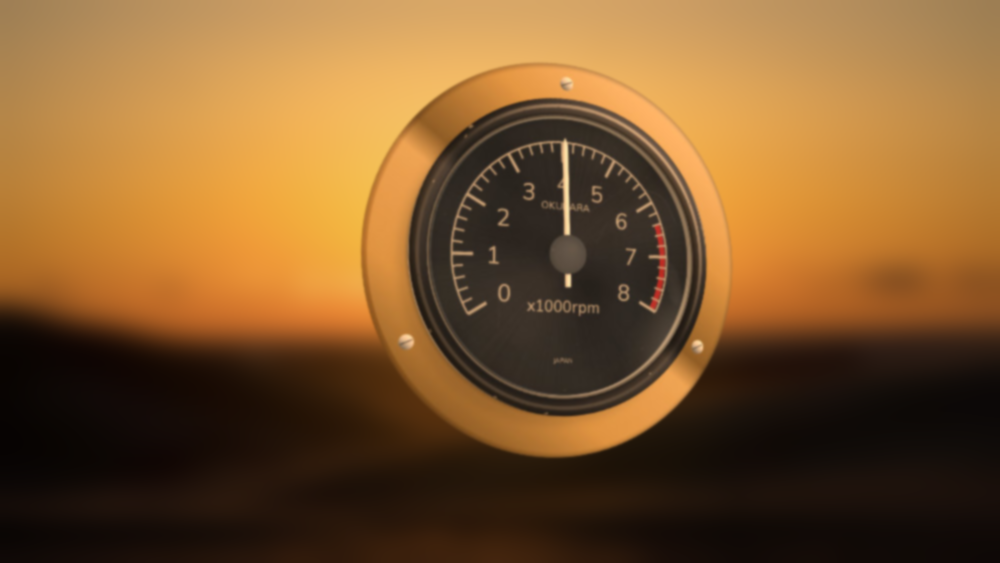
value=4000 unit=rpm
